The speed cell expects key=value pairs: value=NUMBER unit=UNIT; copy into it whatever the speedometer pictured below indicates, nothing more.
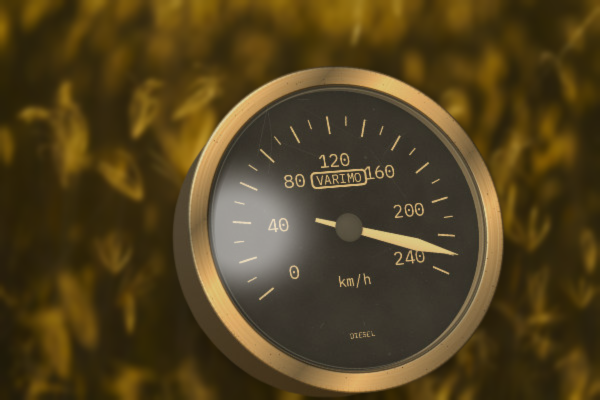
value=230 unit=km/h
